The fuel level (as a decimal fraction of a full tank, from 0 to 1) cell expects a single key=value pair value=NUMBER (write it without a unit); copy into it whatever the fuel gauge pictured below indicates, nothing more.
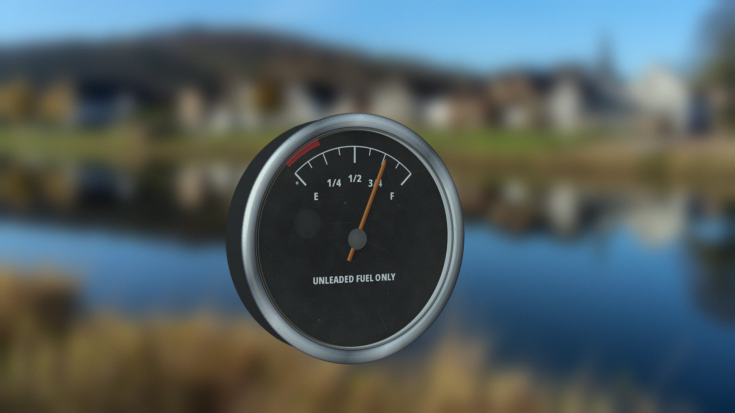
value=0.75
